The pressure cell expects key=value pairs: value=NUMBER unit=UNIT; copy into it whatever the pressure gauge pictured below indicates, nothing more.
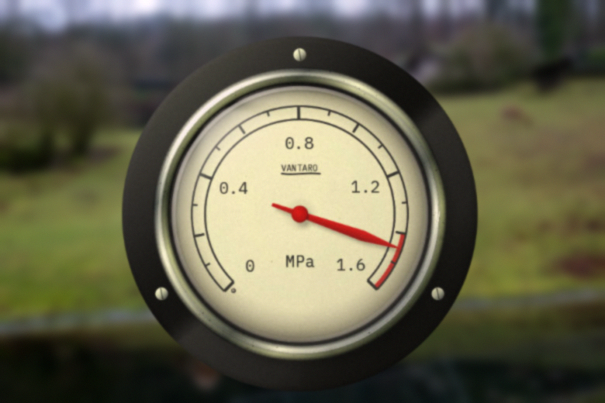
value=1.45 unit=MPa
